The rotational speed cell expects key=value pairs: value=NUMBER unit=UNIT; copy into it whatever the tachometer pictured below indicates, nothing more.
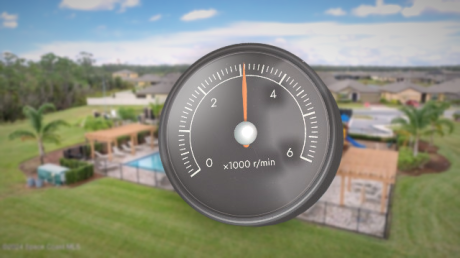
value=3100 unit=rpm
